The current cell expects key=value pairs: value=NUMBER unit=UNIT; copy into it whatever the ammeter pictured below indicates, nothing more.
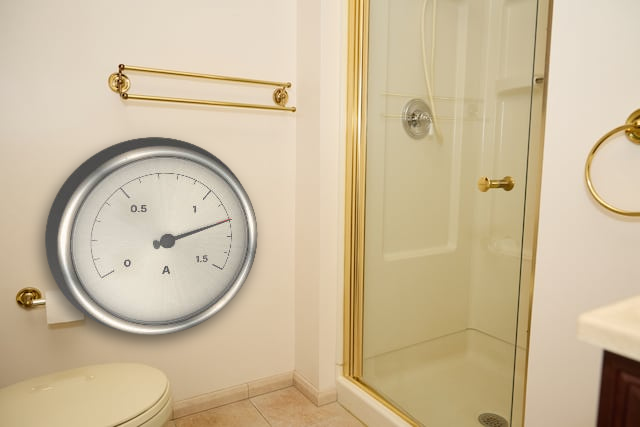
value=1.2 unit=A
